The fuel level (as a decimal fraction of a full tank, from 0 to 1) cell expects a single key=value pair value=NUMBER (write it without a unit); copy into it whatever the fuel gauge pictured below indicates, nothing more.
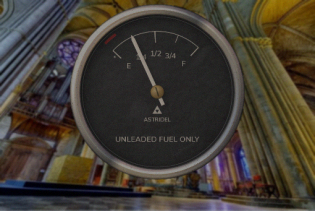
value=0.25
